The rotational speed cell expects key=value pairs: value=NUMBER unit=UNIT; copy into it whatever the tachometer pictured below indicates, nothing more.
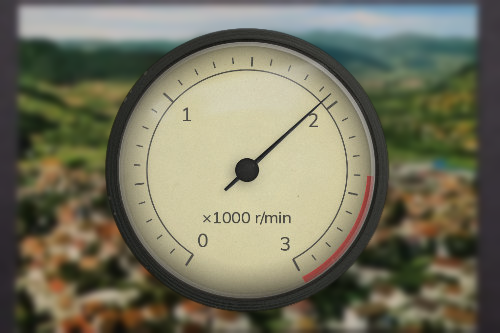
value=1950 unit=rpm
